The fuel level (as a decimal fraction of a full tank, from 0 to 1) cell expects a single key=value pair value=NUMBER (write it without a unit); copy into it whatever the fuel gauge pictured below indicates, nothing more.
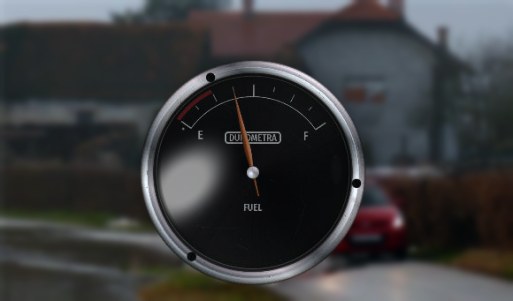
value=0.375
